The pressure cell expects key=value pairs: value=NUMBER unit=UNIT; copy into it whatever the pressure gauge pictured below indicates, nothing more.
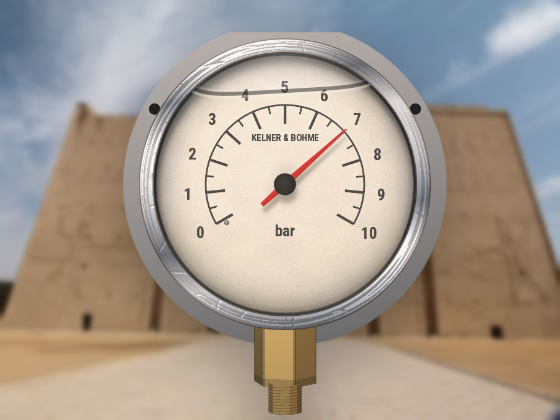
value=7 unit=bar
